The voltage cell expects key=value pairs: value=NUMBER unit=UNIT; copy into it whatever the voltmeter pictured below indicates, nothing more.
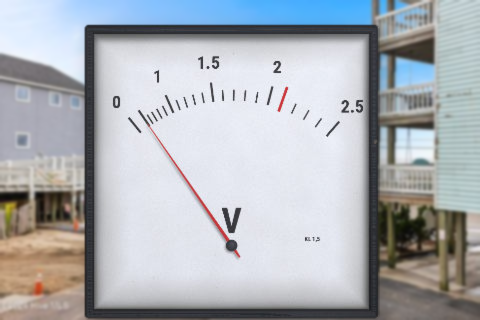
value=0.5 unit=V
